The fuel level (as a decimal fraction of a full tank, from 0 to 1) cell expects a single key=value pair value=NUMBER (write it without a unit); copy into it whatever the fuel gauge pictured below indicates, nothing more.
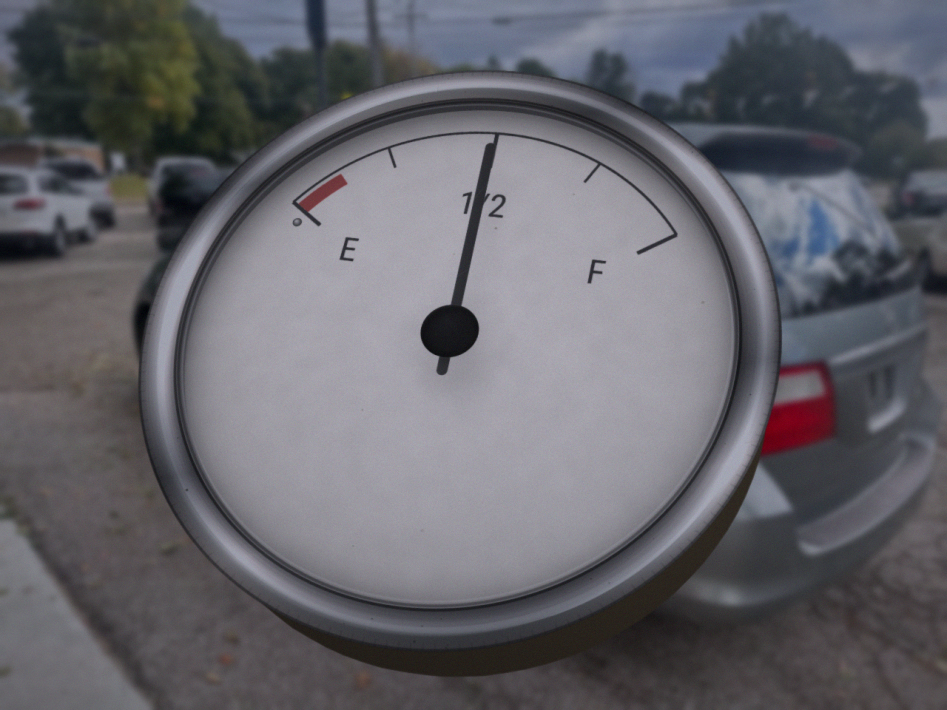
value=0.5
